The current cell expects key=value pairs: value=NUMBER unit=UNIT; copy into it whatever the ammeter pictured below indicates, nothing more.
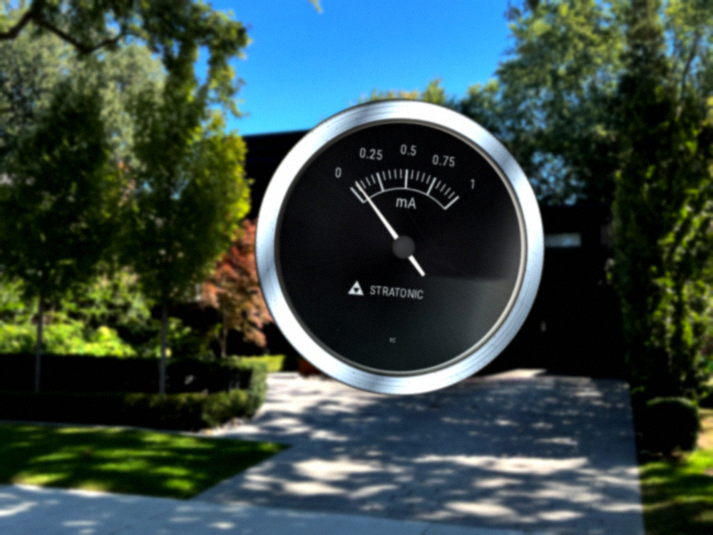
value=0.05 unit=mA
